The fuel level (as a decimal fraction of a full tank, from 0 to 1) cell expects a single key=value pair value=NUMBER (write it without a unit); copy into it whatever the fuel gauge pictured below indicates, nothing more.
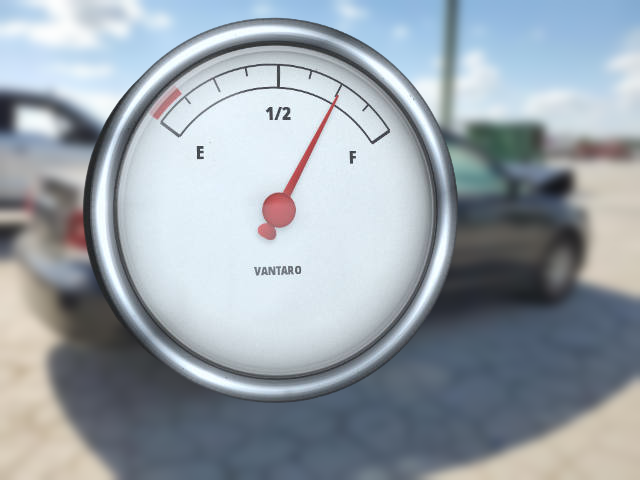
value=0.75
